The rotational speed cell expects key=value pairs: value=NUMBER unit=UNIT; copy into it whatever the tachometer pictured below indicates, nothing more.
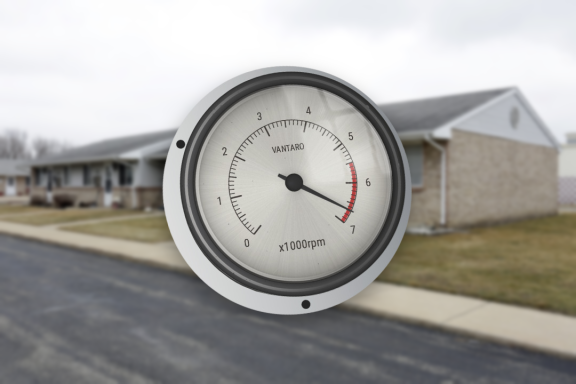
value=6700 unit=rpm
